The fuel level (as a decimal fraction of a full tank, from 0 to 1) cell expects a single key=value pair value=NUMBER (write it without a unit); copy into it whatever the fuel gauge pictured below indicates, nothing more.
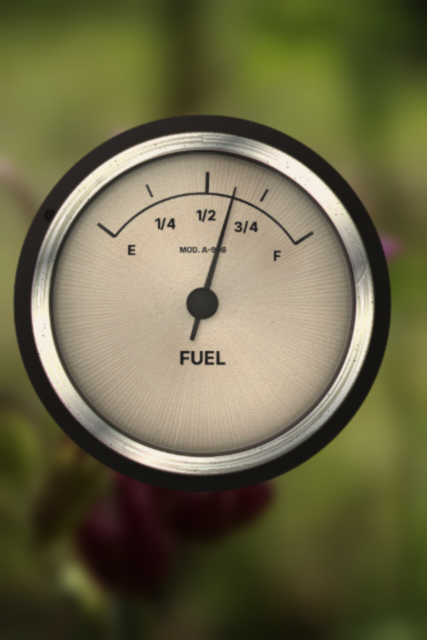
value=0.625
